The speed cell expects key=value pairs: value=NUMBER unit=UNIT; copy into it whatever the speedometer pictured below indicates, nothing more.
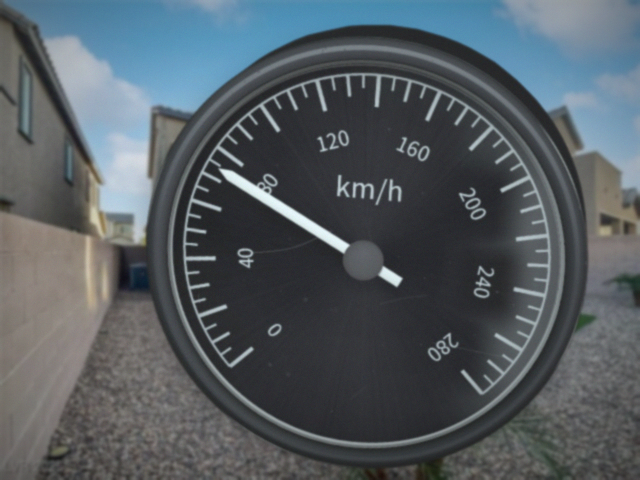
value=75 unit=km/h
